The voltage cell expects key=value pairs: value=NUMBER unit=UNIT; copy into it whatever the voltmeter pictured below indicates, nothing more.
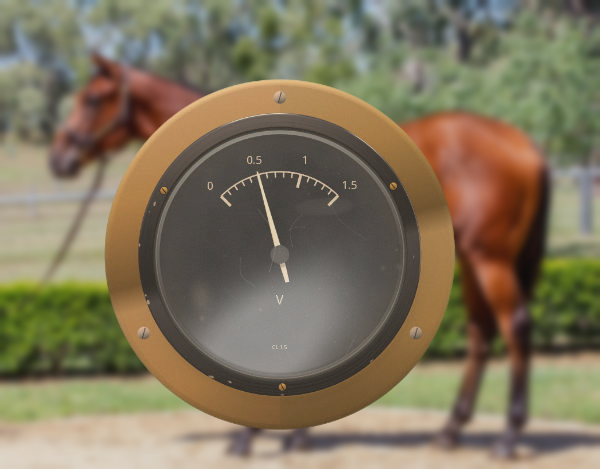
value=0.5 unit=V
